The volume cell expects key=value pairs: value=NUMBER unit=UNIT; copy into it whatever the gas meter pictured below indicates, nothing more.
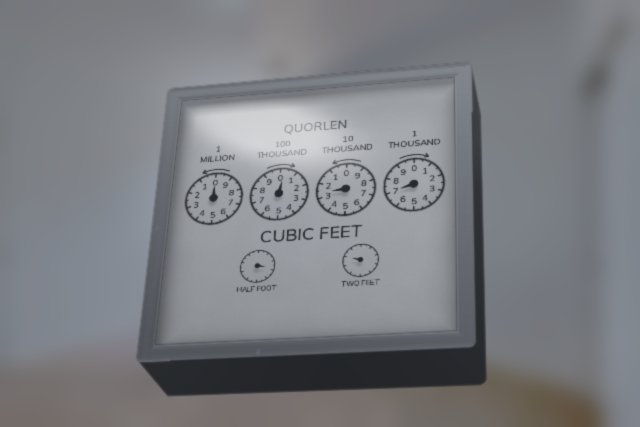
value=2700 unit=ft³
